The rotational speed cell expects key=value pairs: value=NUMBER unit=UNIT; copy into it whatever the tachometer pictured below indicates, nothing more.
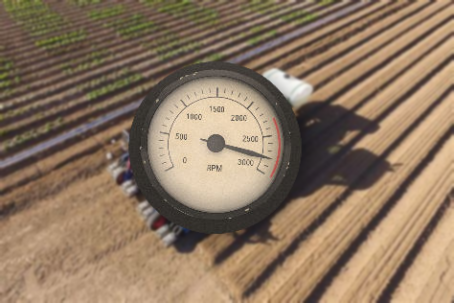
value=2800 unit=rpm
